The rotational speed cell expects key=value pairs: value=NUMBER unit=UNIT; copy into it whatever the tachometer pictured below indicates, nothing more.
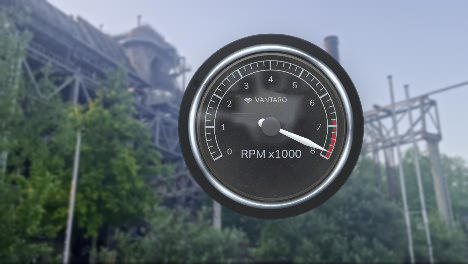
value=7800 unit=rpm
